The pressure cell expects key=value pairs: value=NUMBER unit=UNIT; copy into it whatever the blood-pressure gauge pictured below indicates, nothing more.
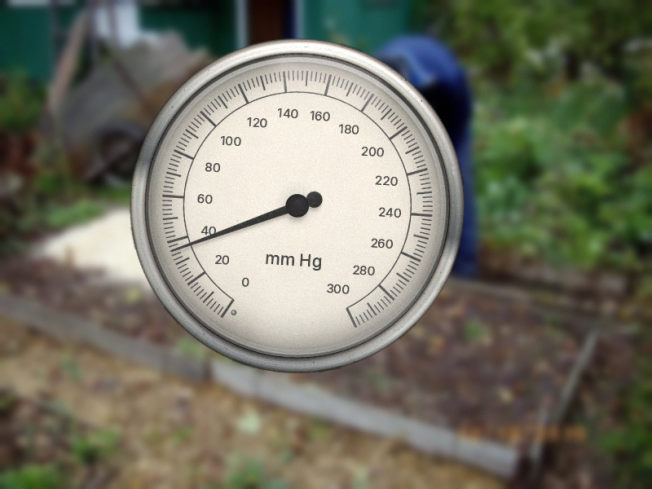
value=36 unit=mmHg
